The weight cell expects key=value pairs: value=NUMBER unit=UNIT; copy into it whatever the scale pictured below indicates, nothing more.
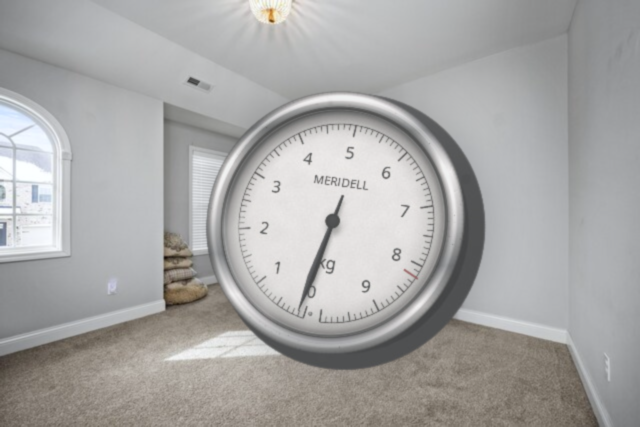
value=0.1 unit=kg
